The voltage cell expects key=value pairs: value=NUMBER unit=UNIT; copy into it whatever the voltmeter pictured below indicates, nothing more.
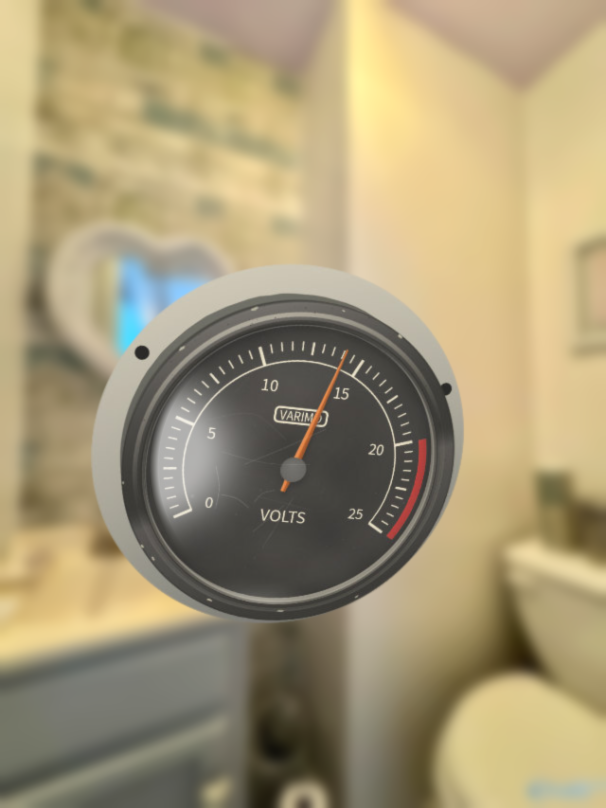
value=14 unit=V
